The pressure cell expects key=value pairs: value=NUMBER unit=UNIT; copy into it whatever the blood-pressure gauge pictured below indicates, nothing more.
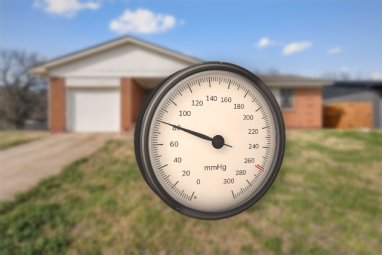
value=80 unit=mmHg
